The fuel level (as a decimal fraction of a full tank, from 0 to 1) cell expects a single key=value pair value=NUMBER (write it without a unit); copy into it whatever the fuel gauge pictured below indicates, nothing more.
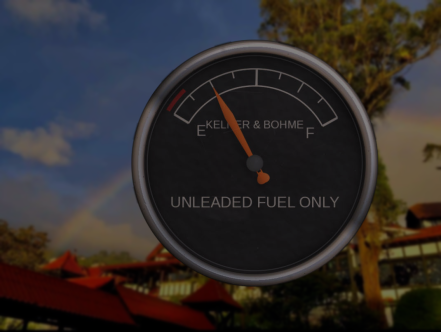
value=0.25
